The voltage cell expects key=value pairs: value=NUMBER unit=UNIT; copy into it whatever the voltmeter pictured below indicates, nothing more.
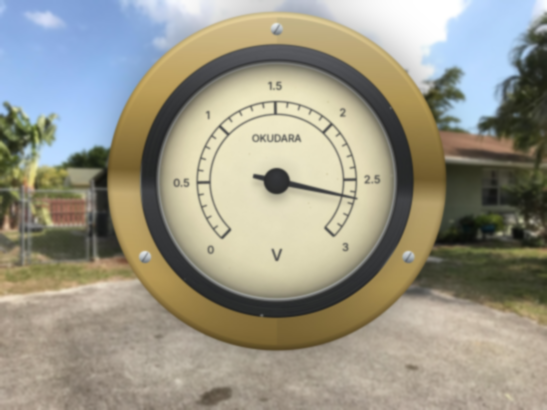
value=2.65 unit=V
